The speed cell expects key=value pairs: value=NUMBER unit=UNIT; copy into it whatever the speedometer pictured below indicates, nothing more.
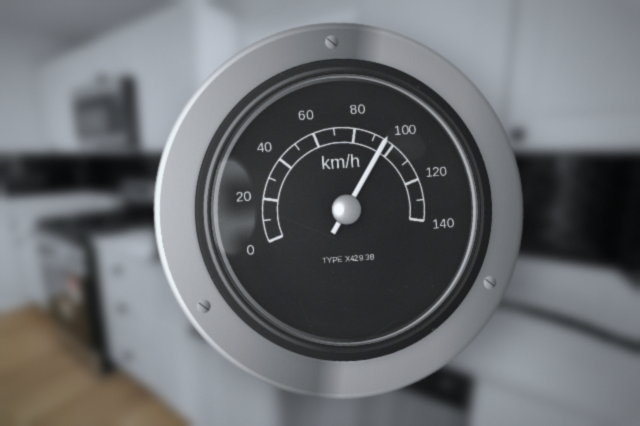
value=95 unit=km/h
